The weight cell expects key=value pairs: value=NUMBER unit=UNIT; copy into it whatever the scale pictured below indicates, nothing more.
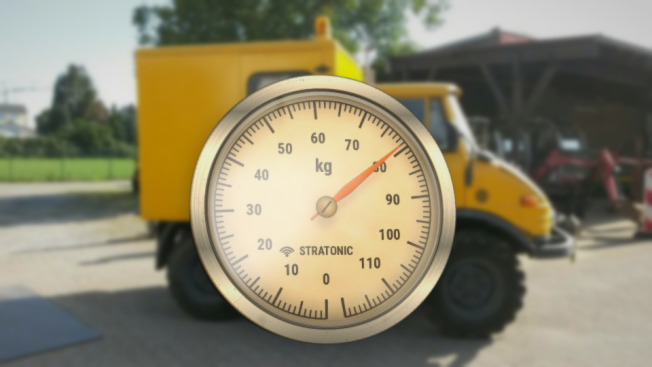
value=79 unit=kg
